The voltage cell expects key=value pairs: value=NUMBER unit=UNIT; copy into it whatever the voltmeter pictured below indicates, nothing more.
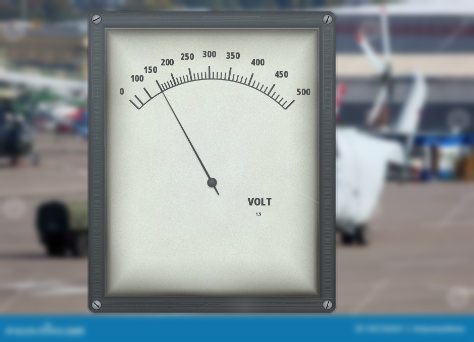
value=150 unit=V
